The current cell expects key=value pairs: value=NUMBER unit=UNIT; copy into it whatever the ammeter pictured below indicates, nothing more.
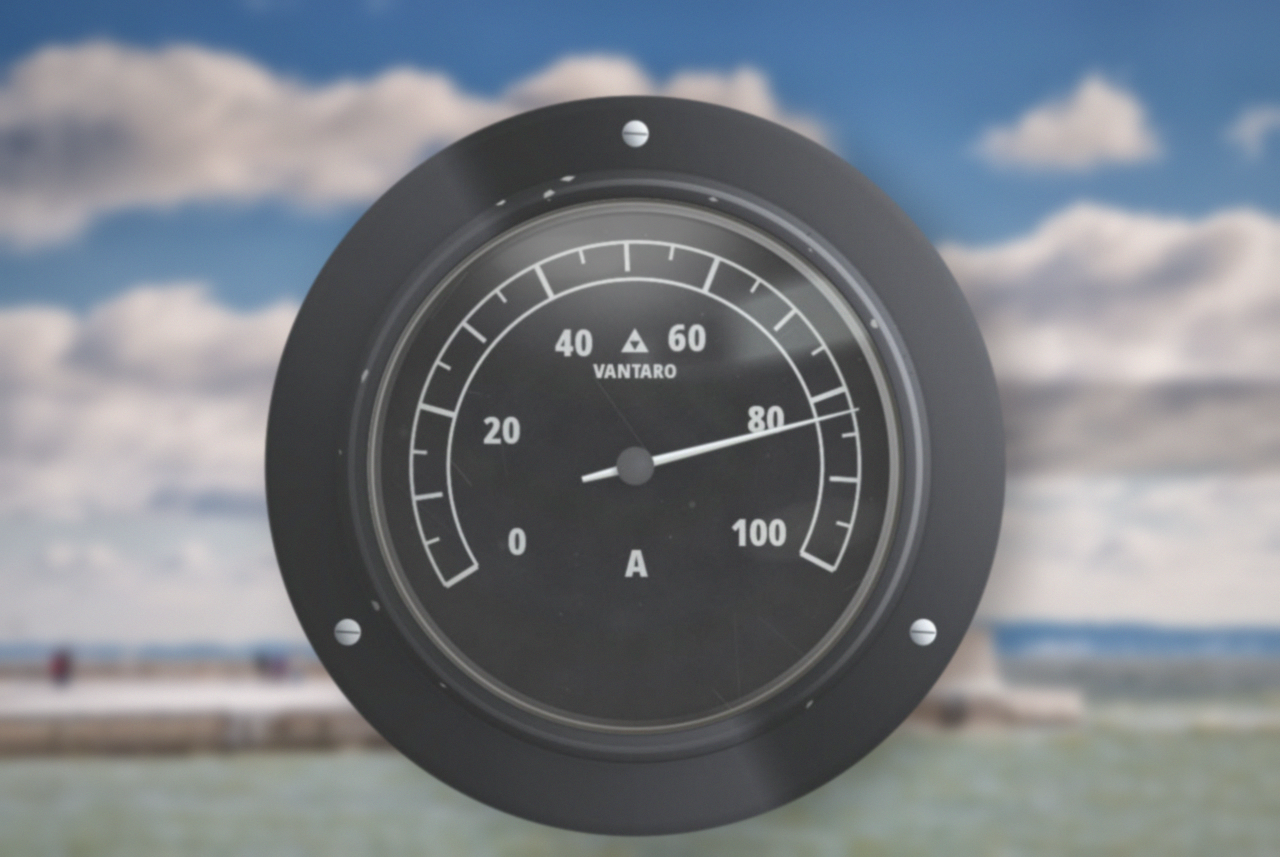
value=82.5 unit=A
